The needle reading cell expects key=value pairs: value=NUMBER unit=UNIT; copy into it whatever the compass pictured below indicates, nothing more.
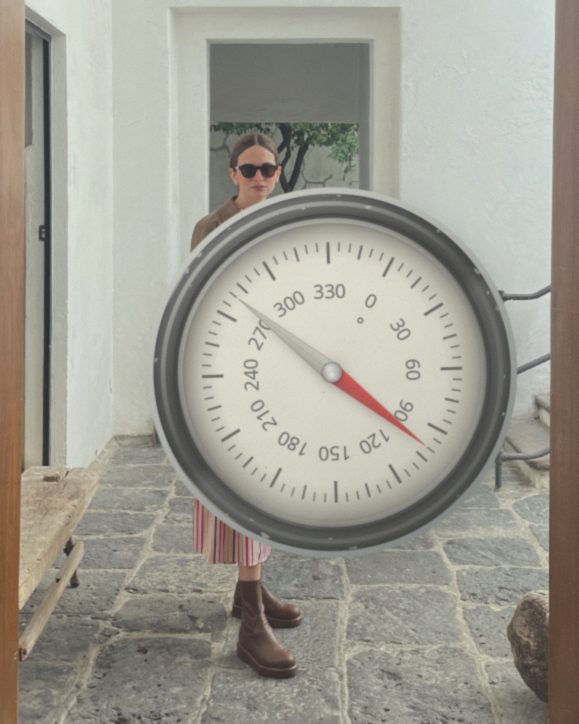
value=100 unit=°
